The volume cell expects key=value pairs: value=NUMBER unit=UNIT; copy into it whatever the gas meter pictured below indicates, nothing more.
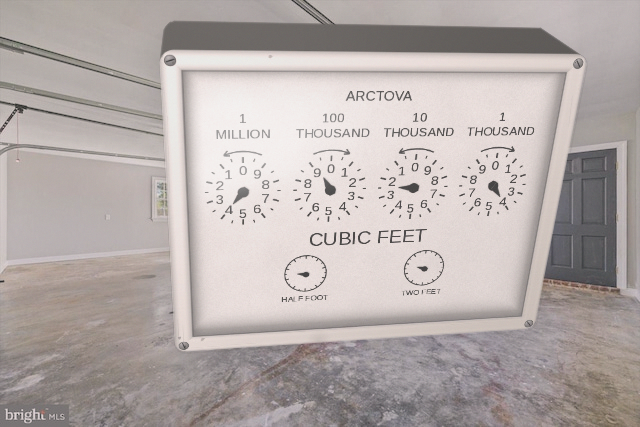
value=392400 unit=ft³
